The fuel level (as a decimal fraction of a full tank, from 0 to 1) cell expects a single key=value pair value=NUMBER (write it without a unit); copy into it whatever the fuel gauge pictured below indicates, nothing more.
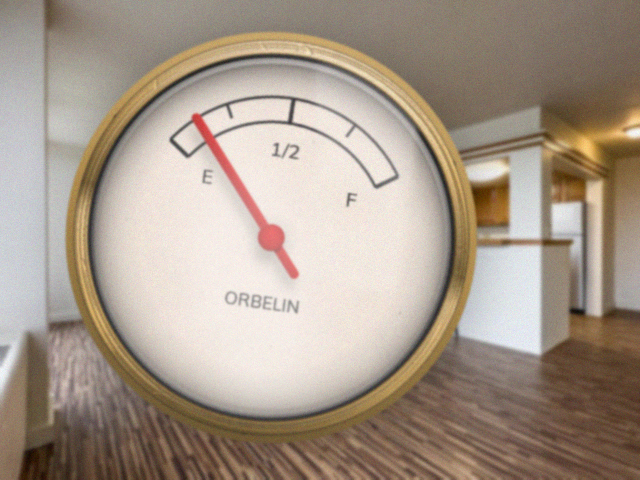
value=0.125
